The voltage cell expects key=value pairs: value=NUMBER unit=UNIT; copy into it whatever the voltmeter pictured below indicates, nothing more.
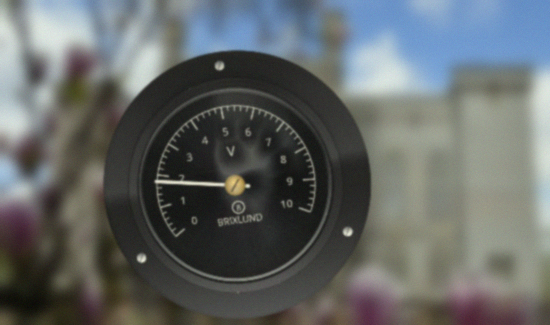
value=1.8 unit=V
